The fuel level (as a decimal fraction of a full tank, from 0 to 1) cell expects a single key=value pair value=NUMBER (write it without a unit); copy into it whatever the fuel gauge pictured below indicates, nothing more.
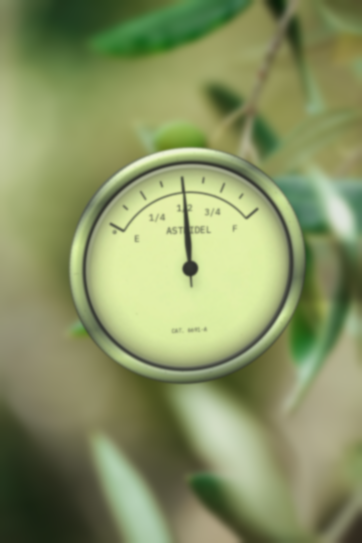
value=0.5
